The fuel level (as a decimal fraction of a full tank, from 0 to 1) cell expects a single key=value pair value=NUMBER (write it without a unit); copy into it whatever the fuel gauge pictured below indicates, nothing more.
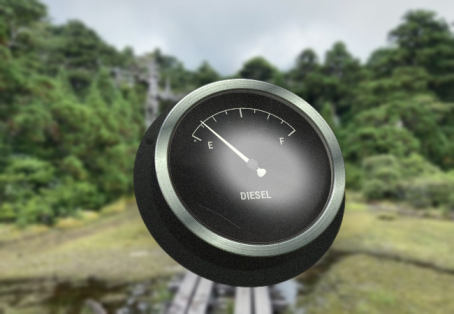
value=0.125
